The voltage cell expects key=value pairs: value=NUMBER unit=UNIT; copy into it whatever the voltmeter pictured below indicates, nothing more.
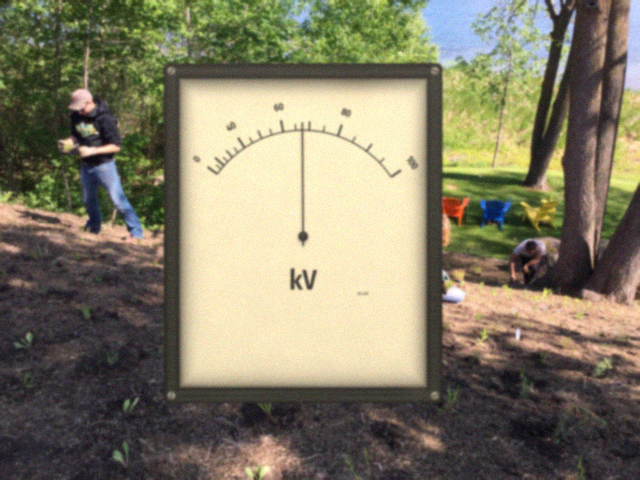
value=67.5 unit=kV
